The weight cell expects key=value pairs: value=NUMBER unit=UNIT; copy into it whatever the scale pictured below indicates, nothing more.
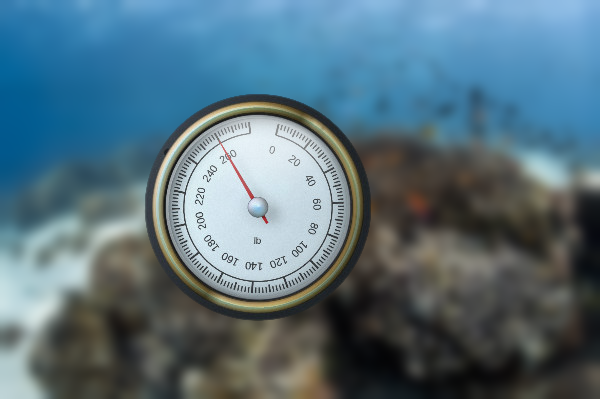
value=260 unit=lb
